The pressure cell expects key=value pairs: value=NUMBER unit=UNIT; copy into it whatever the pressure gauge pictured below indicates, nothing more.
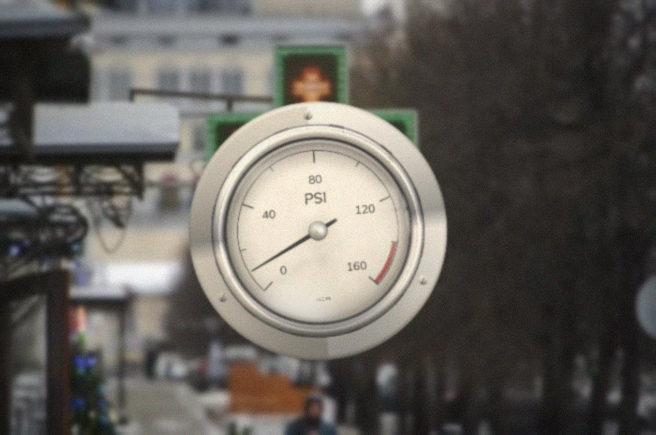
value=10 unit=psi
